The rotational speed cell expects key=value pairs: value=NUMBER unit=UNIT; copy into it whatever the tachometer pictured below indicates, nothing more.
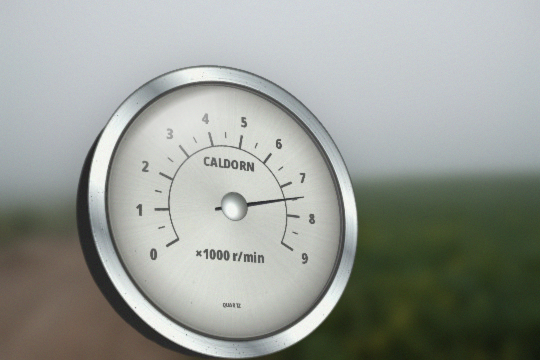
value=7500 unit=rpm
